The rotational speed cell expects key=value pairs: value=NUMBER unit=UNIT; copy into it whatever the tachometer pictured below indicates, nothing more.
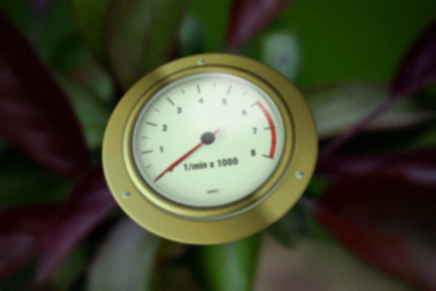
value=0 unit=rpm
